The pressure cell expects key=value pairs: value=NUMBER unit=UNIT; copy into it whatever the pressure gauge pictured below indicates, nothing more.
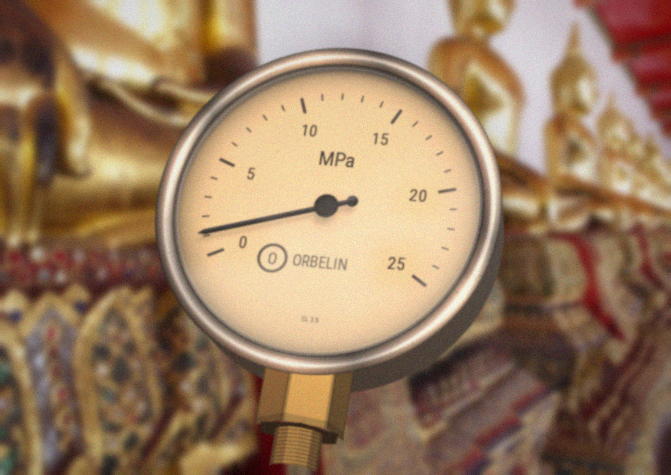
value=1 unit=MPa
